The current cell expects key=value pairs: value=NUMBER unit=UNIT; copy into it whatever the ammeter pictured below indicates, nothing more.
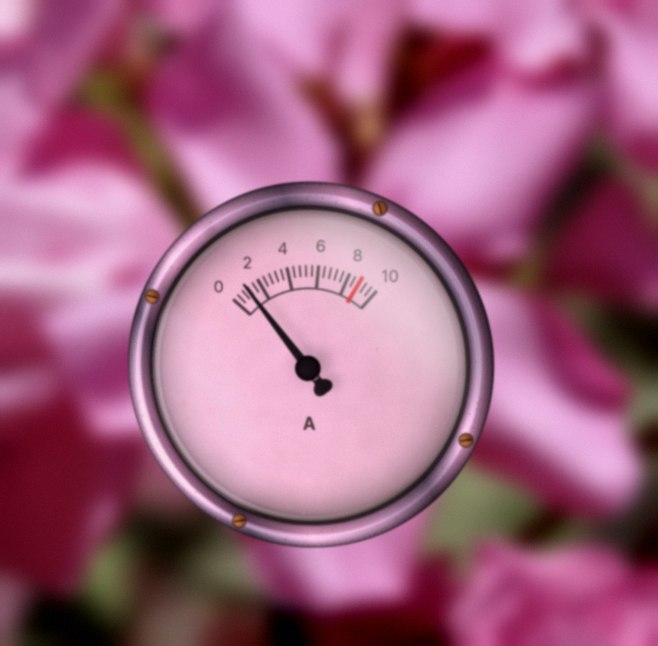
value=1.2 unit=A
